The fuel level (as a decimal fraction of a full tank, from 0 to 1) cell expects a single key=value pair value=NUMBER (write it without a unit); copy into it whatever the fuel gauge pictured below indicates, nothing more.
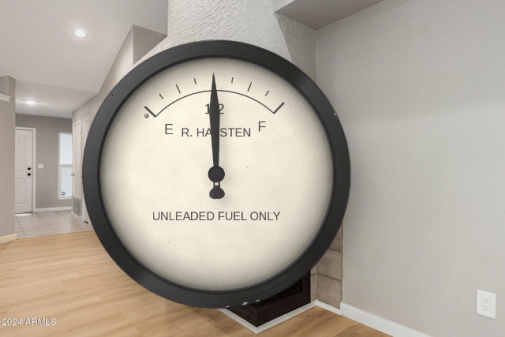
value=0.5
